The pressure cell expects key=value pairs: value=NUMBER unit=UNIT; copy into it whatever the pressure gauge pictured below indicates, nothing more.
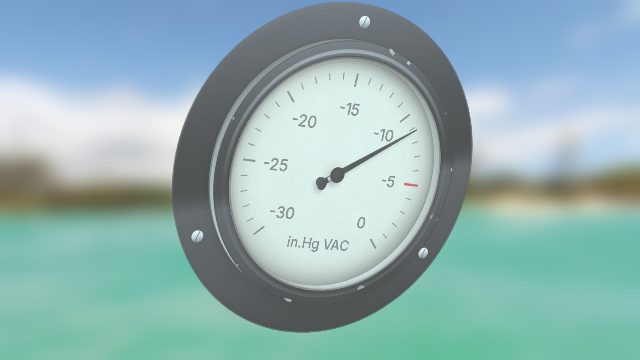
value=-9 unit=inHg
